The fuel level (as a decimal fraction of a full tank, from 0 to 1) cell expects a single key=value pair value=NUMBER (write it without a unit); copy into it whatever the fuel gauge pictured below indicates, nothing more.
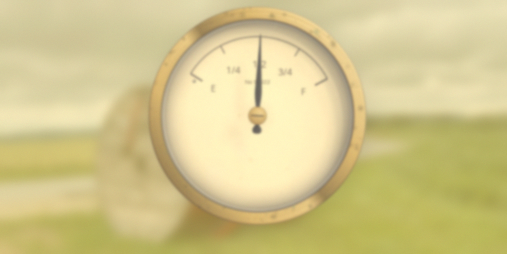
value=0.5
